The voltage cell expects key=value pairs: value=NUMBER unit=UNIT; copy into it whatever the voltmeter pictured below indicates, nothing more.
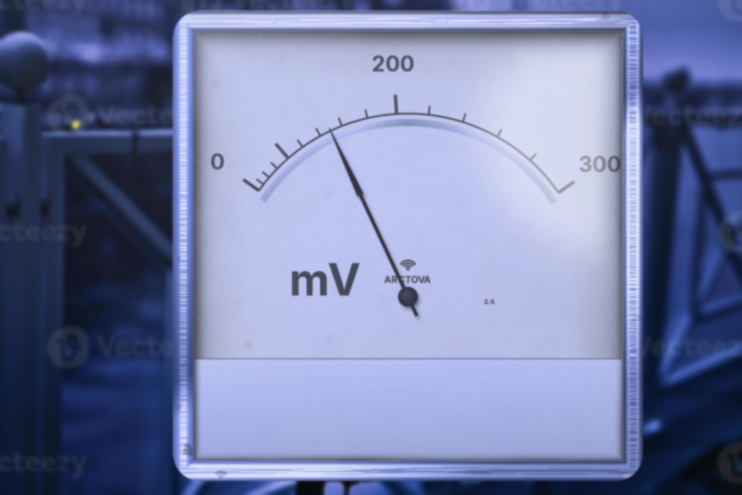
value=150 unit=mV
